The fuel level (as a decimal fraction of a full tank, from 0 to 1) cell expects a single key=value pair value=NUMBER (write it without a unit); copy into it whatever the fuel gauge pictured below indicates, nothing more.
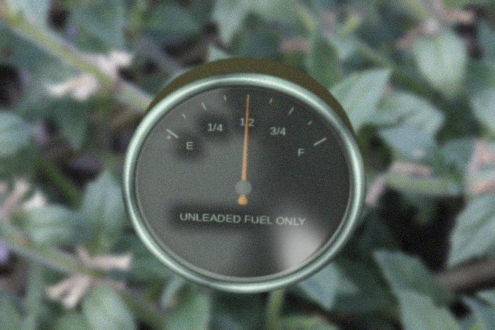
value=0.5
